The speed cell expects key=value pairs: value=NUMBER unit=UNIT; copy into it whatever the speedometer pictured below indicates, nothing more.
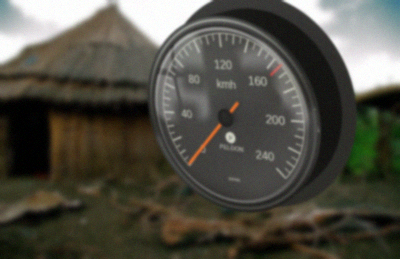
value=0 unit=km/h
